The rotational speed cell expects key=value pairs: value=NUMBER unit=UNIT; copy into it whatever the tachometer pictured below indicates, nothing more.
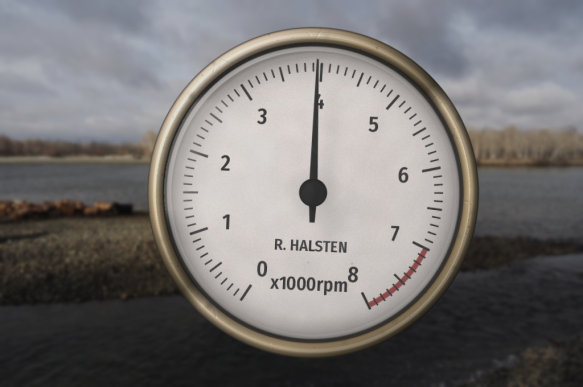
value=3950 unit=rpm
